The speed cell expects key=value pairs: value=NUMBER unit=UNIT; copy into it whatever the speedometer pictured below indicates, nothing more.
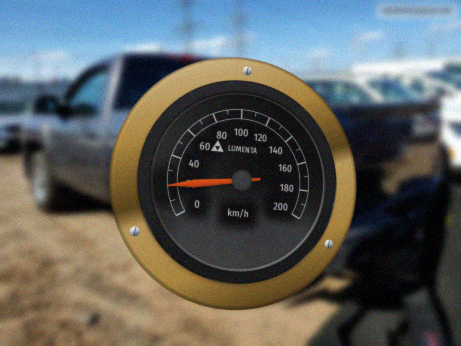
value=20 unit=km/h
